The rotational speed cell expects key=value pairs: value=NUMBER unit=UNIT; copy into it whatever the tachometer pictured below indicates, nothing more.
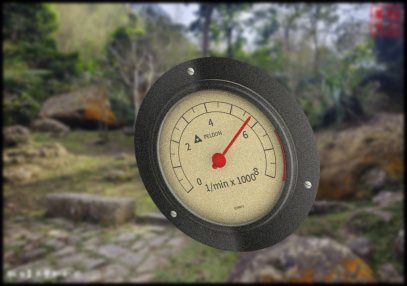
value=5750 unit=rpm
